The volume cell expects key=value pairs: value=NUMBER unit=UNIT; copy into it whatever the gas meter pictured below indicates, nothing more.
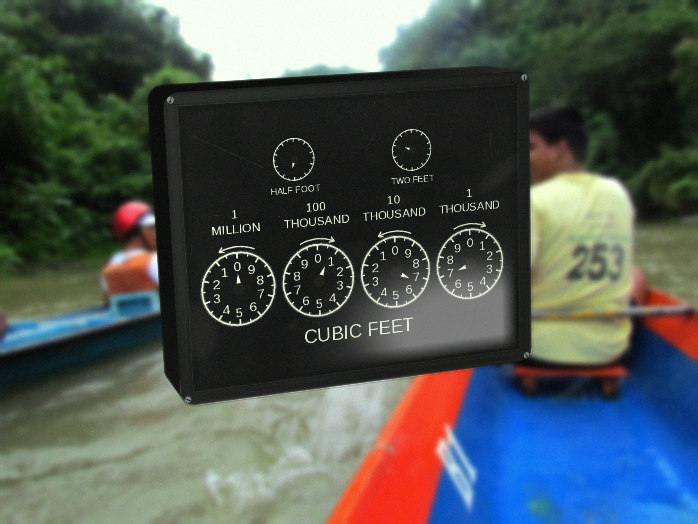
value=6700 unit=ft³
